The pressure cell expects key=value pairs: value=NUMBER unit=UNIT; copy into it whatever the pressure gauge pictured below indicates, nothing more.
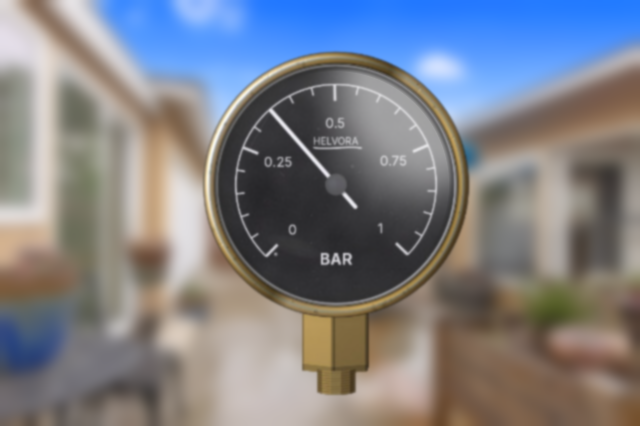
value=0.35 unit=bar
